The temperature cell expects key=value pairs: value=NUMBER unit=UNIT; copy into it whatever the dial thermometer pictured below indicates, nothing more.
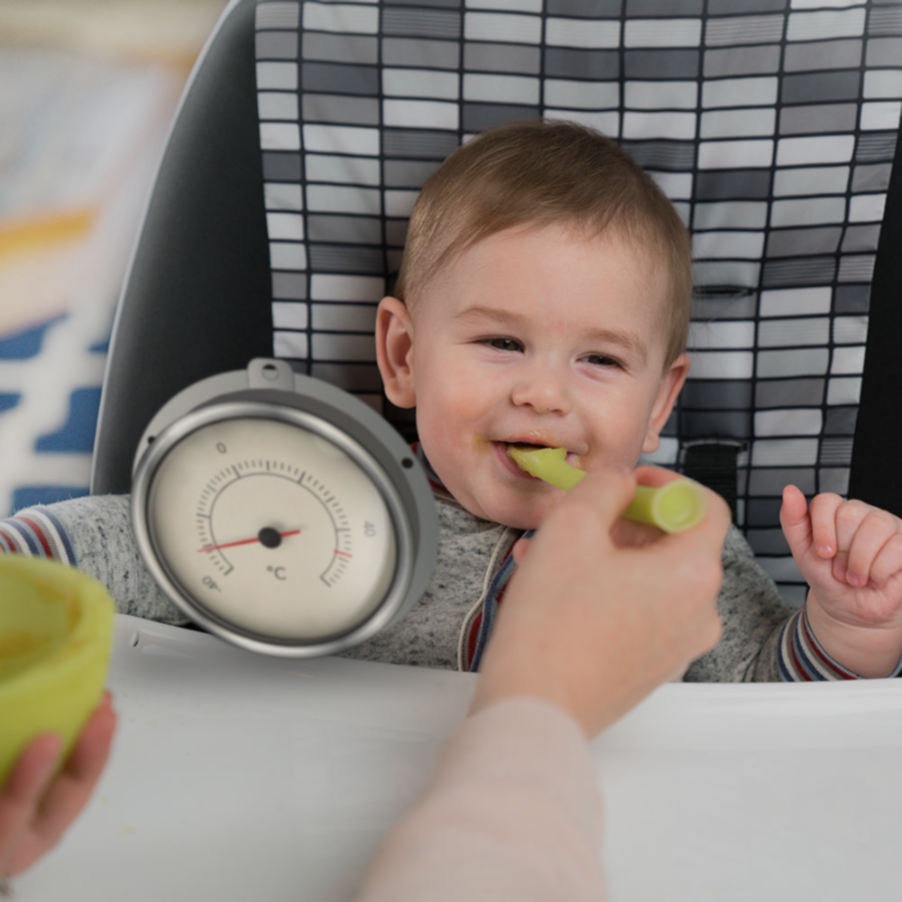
value=-30 unit=°C
